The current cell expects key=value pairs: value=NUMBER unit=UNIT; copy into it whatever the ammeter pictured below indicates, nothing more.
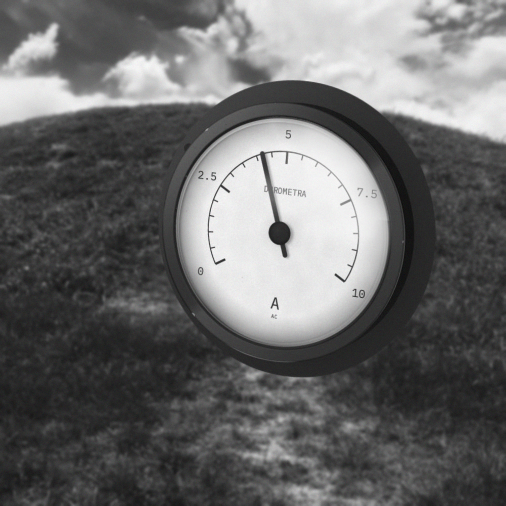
value=4.25 unit=A
